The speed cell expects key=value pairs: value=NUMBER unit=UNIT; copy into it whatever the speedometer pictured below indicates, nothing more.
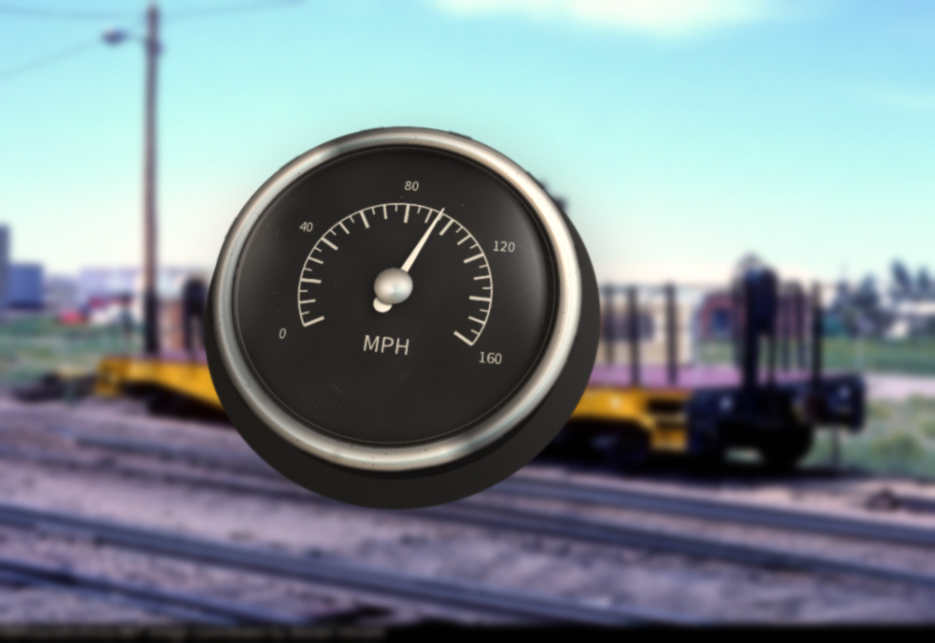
value=95 unit=mph
